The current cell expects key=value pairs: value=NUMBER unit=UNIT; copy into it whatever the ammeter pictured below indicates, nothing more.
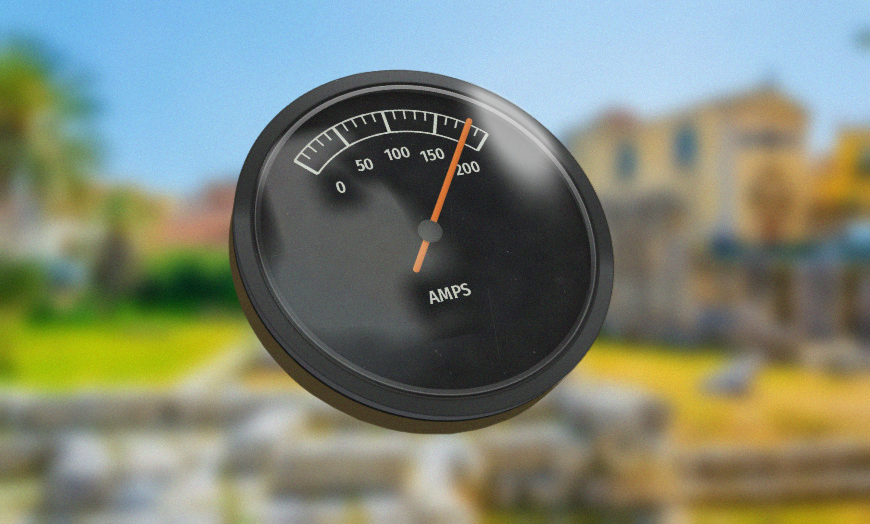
value=180 unit=A
